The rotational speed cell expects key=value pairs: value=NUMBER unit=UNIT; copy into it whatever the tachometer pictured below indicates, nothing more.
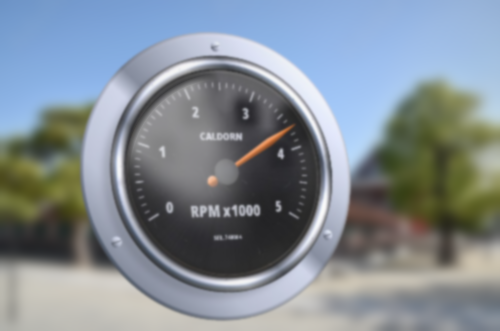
value=3700 unit=rpm
